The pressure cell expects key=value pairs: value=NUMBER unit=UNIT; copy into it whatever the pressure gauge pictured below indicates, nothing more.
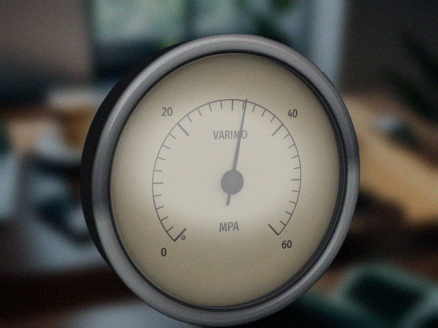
value=32 unit=MPa
